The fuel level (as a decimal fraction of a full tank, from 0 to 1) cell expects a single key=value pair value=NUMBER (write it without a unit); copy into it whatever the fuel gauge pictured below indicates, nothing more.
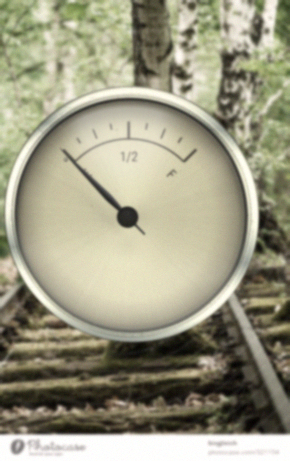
value=0
